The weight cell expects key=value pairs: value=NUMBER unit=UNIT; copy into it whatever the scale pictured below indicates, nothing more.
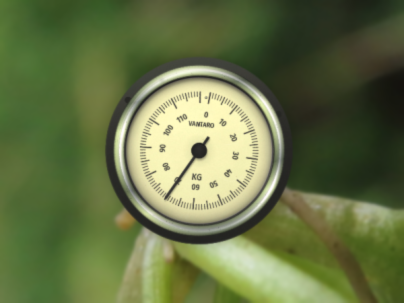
value=70 unit=kg
